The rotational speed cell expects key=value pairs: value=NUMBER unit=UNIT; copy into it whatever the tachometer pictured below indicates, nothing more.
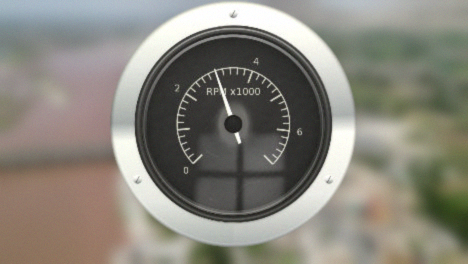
value=3000 unit=rpm
